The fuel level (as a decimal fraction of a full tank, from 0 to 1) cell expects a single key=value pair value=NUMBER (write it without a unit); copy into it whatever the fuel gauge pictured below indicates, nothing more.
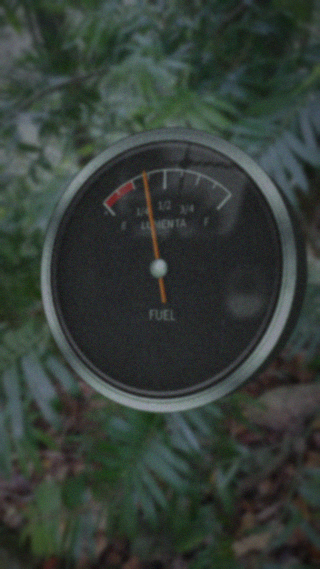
value=0.375
